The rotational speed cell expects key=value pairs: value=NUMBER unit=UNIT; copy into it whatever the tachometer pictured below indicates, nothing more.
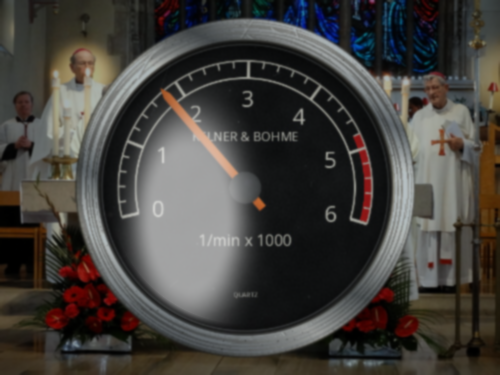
value=1800 unit=rpm
